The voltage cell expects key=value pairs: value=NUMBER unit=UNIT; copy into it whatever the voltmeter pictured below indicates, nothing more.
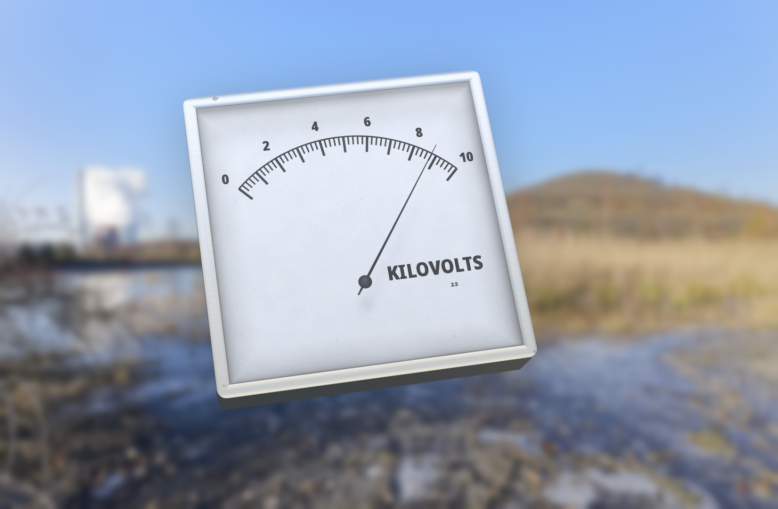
value=8.8 unit=kV
